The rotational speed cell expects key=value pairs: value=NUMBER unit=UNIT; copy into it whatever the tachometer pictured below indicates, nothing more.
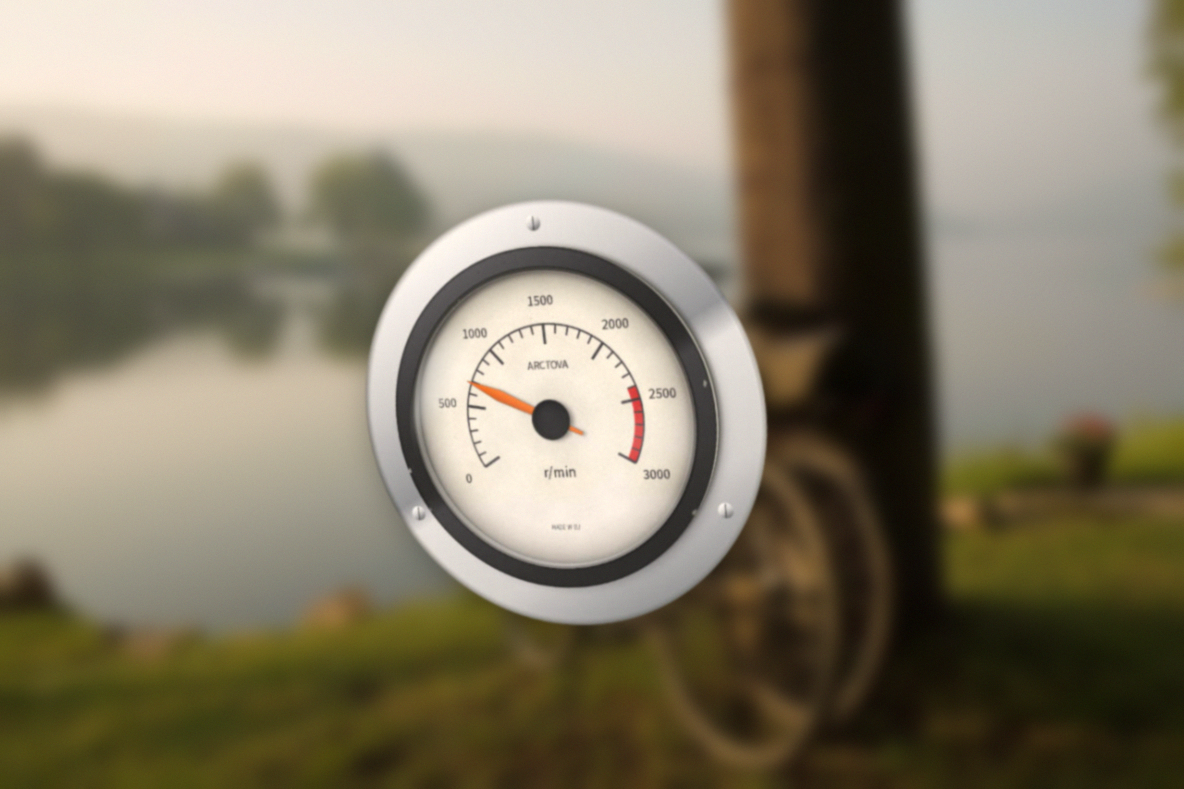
value=700 unit=rpm
